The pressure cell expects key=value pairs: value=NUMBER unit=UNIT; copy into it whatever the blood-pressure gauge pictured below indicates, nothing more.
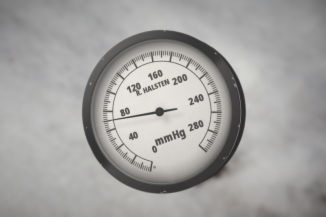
value=70 unit=mmHg
